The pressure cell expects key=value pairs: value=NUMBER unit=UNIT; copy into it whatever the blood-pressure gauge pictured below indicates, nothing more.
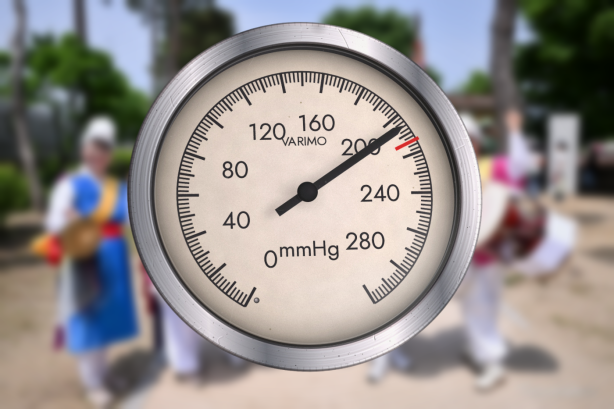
value=206 unit=mmHg
